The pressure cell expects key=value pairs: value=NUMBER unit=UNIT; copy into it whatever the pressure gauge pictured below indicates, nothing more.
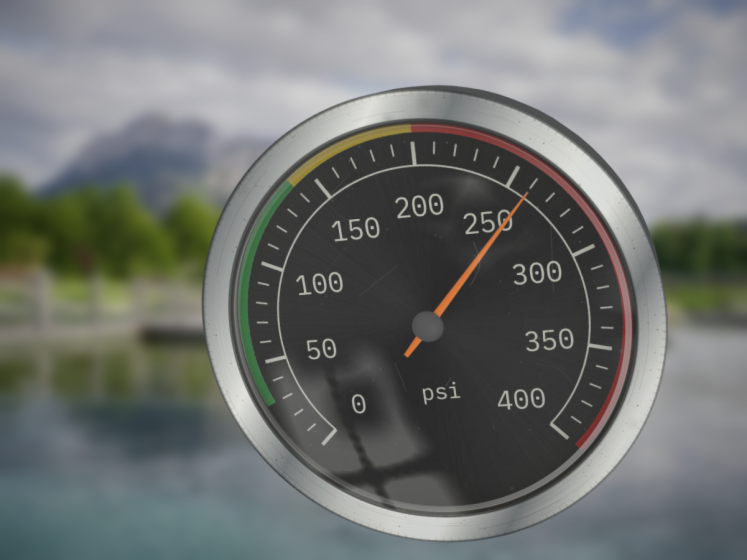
value=260 unit=psi
